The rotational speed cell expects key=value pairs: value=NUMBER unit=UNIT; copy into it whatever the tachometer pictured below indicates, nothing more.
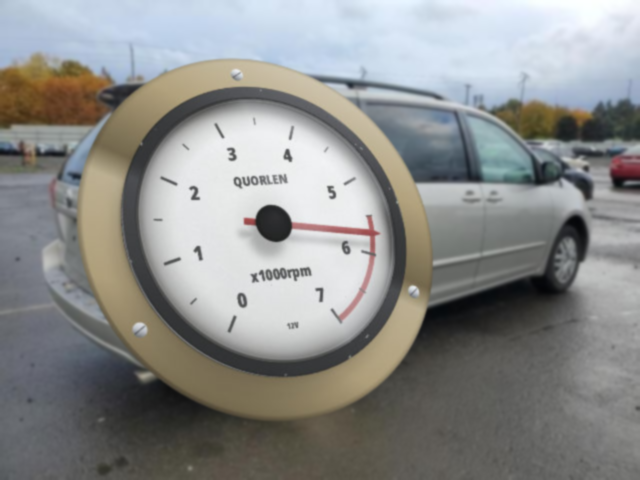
value=5750 unit=rpm
